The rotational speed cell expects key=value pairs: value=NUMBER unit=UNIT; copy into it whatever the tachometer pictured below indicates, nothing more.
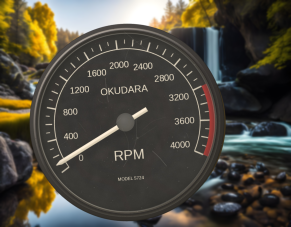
value=100 unit=rpm
